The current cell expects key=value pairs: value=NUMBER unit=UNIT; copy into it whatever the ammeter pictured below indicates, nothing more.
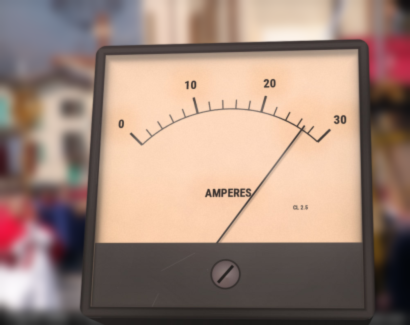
value=27 unit=A
